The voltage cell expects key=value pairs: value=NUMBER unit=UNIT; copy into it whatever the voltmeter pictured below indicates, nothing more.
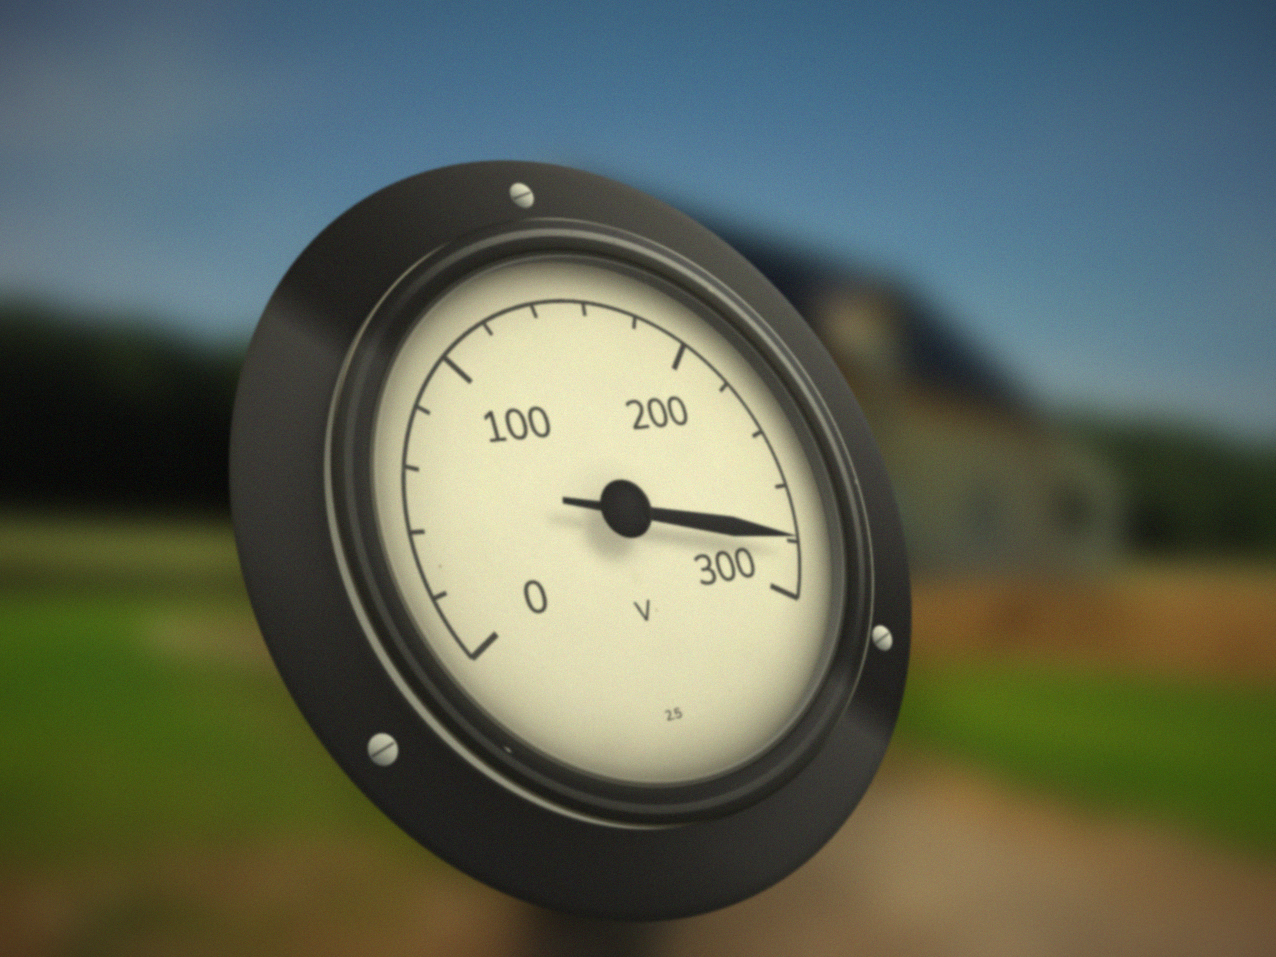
value=280 unit=V
